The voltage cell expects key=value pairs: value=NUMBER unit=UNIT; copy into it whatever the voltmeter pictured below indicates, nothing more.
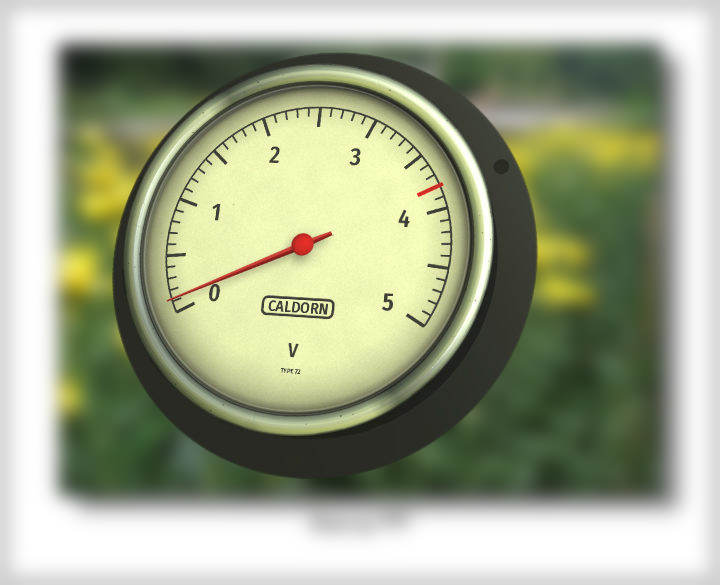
value=0.1 unit=V
